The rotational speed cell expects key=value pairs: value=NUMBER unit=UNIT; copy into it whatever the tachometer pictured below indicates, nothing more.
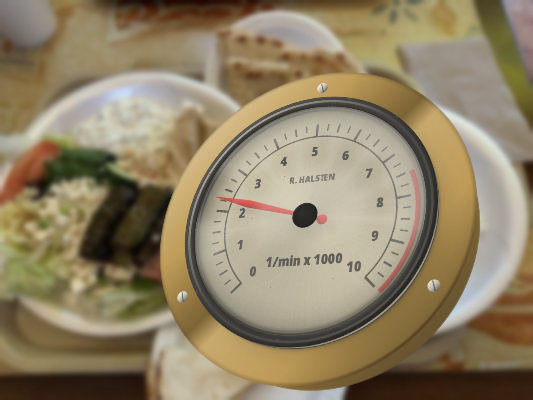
value=2250 unit=rpm
